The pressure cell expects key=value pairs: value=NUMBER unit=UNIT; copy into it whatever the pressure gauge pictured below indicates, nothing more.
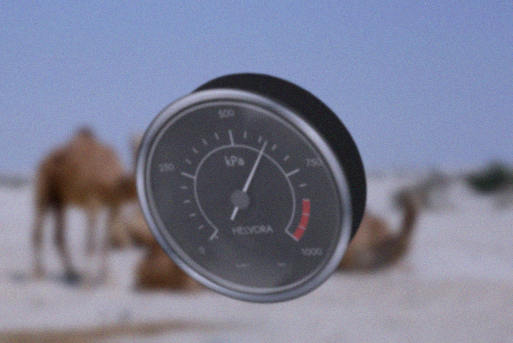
value=625 unit=kPa
